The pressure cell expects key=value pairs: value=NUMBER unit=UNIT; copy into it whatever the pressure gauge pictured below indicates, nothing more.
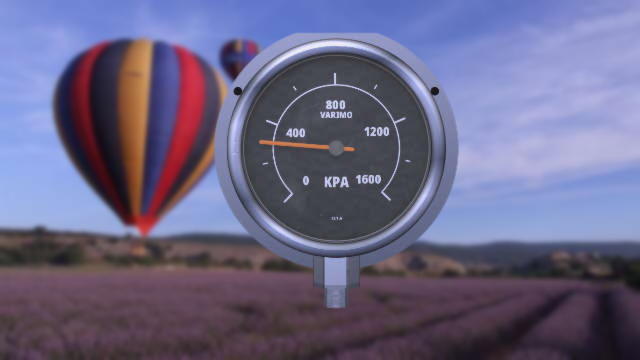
value=300 unit=kPa
